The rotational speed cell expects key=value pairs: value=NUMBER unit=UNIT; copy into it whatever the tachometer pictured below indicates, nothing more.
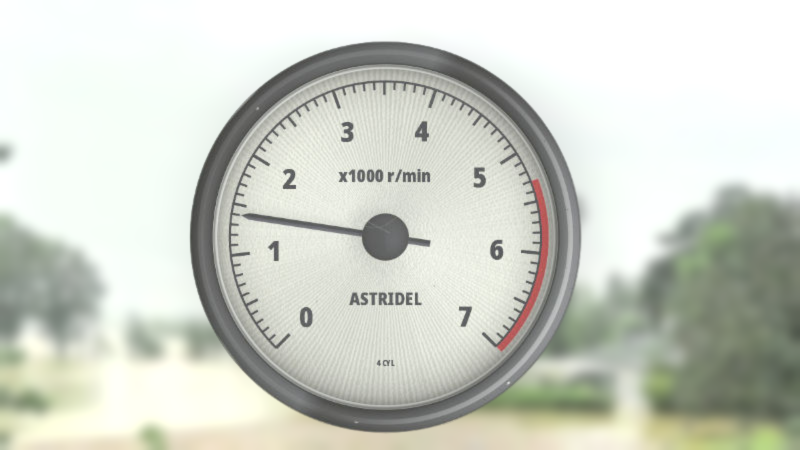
value=1400 unit=rpm
